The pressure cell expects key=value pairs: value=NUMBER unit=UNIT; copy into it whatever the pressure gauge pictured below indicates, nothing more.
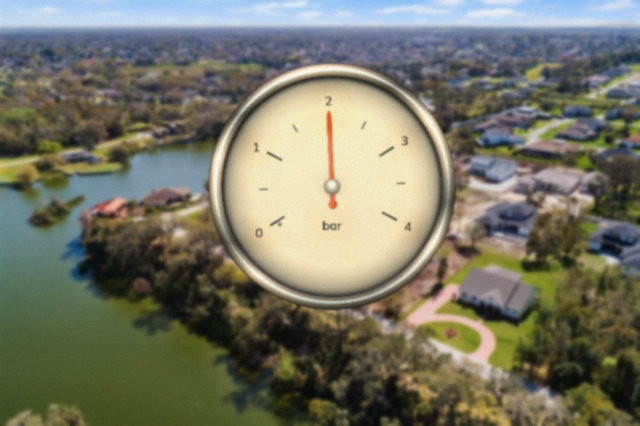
value=2 unit=bar
